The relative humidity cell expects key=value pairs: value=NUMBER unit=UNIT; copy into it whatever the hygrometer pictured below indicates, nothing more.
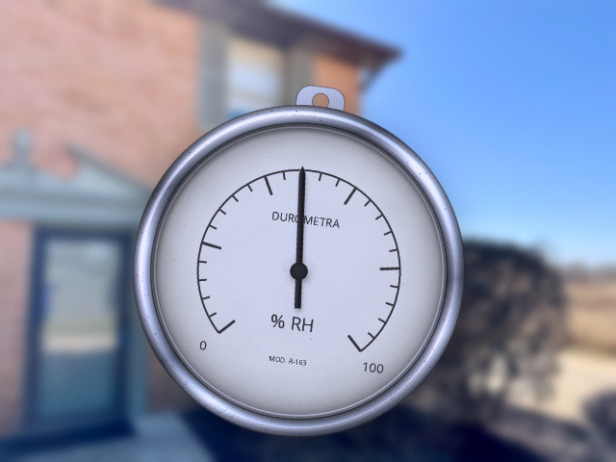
value=48 unit=%
